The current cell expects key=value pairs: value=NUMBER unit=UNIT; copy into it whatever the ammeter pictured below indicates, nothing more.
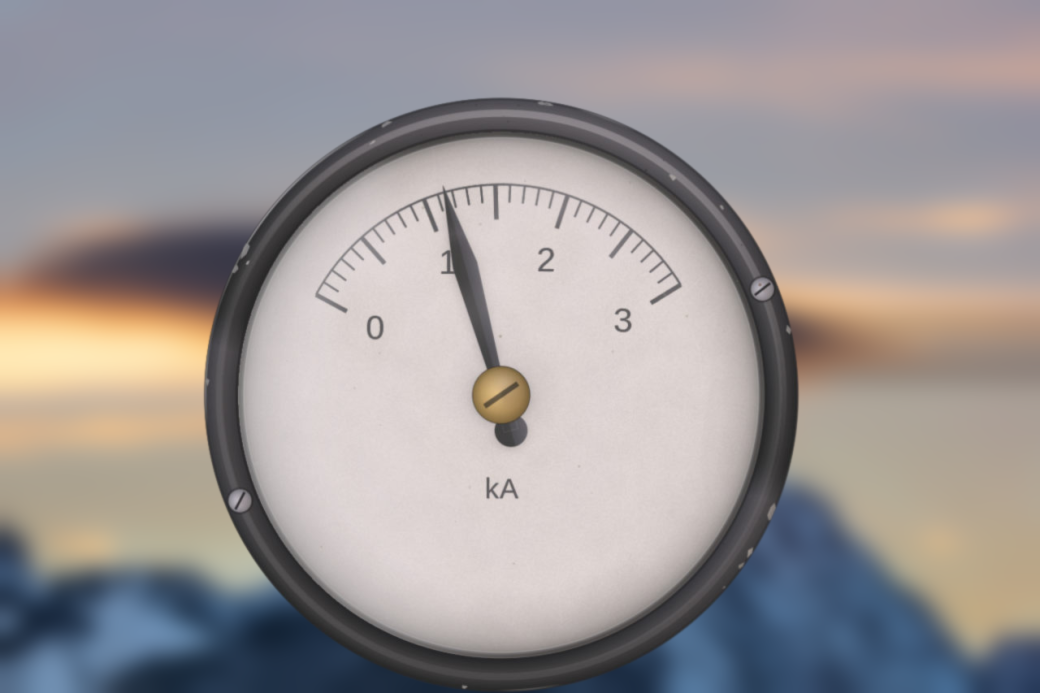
value=1.15 unit=kA
